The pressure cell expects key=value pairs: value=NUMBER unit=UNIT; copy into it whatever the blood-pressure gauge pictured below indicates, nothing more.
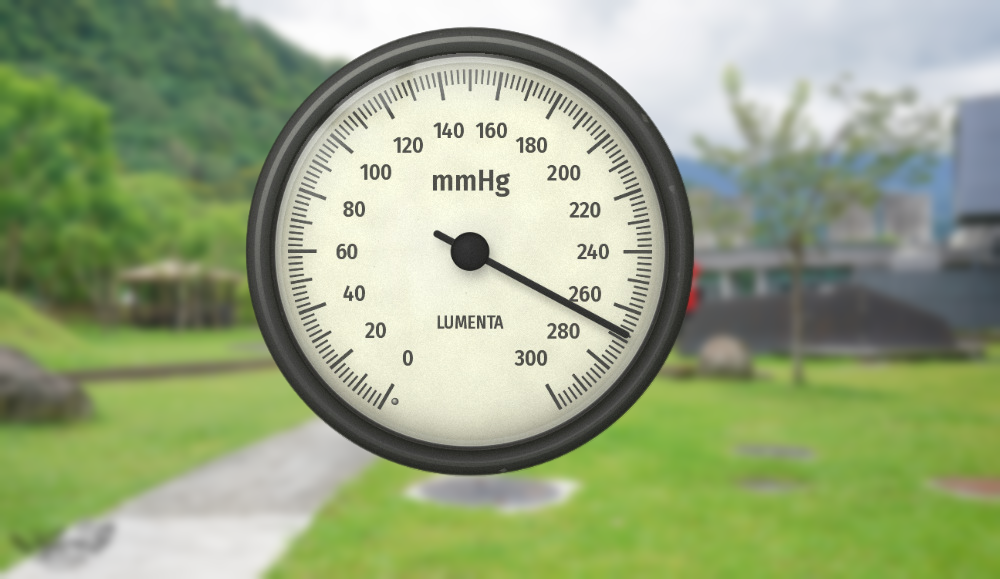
value=268 unit=mmHg
